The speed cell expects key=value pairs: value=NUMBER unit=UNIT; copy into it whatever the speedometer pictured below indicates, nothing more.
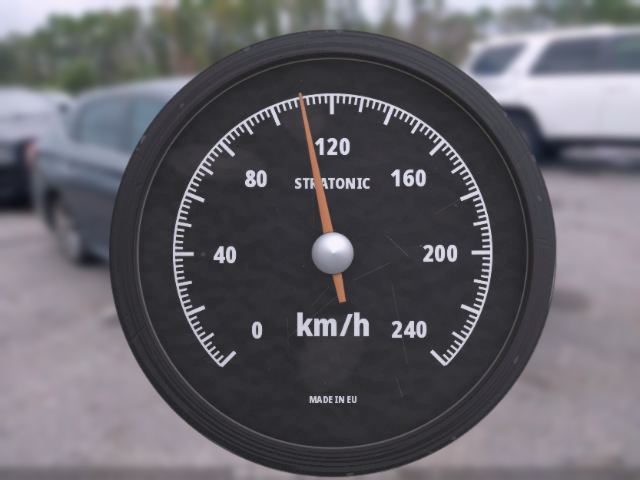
value=110 unit=km/h
